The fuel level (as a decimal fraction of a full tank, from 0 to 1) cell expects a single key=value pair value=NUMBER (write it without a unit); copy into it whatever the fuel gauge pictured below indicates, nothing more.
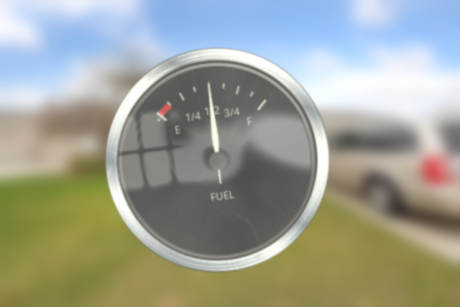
value=0.5
